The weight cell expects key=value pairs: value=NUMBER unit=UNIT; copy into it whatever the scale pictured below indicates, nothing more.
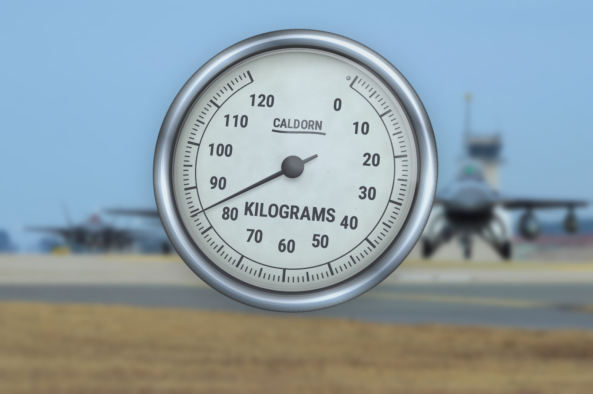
value=84 unit=kg
